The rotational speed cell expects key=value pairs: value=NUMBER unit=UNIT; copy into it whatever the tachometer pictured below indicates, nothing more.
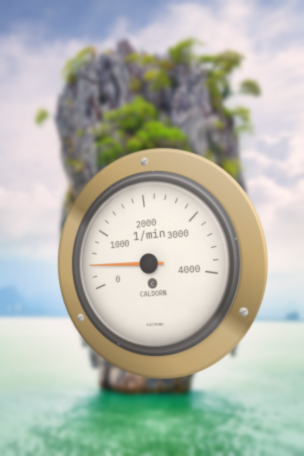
value=400 unit=rpm
